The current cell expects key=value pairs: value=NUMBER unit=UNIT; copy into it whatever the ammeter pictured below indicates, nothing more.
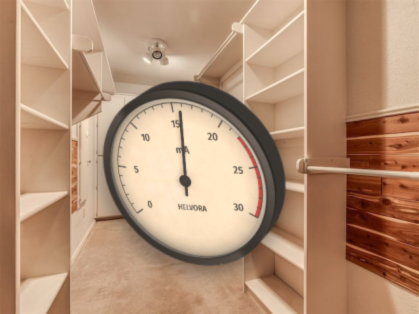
value=16 unit=mA
